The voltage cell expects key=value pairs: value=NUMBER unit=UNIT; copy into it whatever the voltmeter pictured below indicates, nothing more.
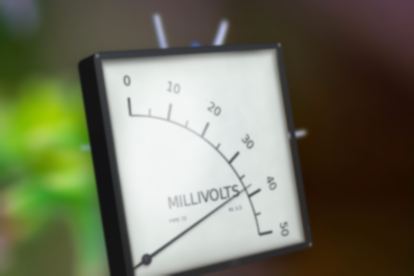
value=37.5 unit=mV
